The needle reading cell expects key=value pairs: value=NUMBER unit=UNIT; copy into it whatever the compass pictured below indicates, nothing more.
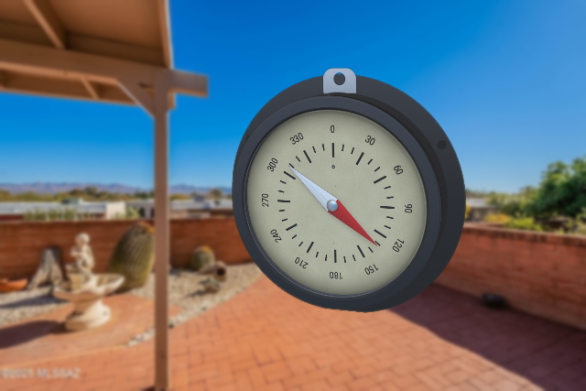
value=130 unit=°
